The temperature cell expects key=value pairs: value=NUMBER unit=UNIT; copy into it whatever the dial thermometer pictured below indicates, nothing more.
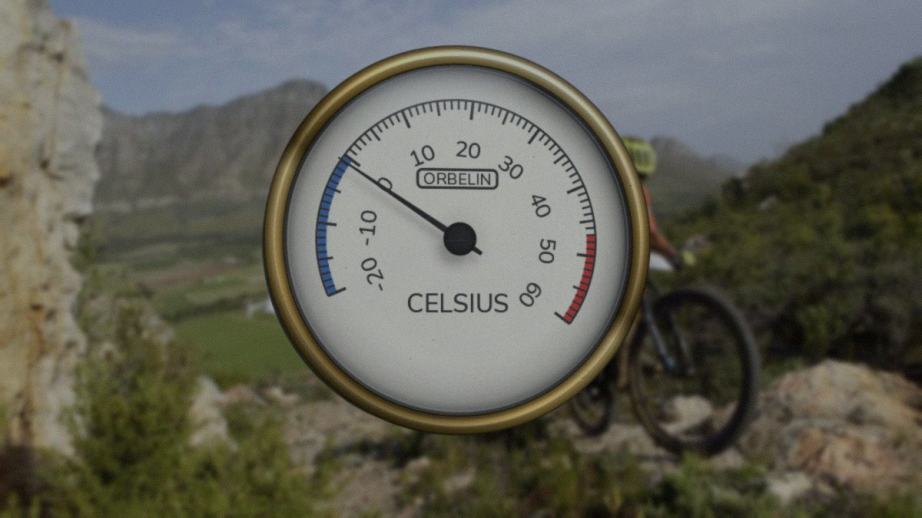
value=-1 unit=°C
